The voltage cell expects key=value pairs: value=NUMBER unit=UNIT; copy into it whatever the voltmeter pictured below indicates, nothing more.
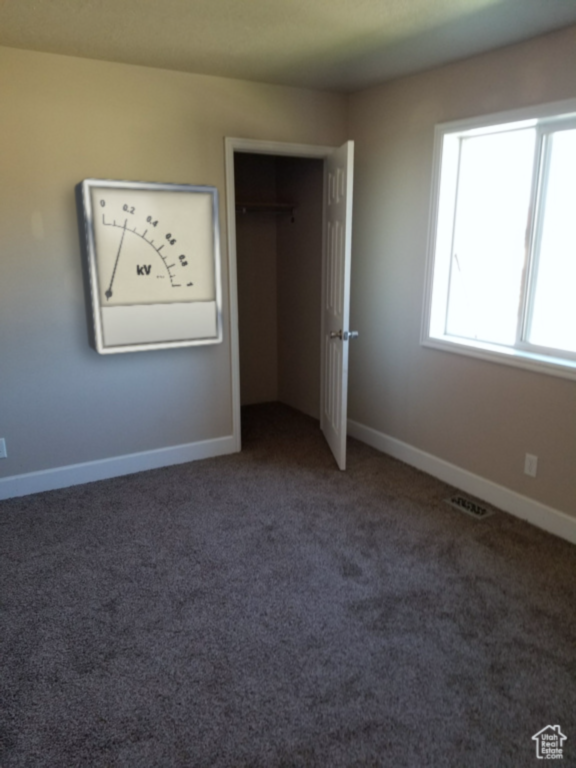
value=0.2 unit=kV
